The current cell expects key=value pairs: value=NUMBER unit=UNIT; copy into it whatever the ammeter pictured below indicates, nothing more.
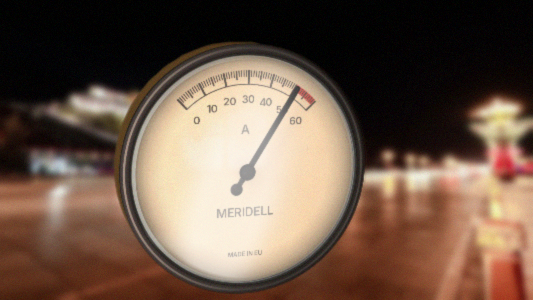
value=50 unit=A
